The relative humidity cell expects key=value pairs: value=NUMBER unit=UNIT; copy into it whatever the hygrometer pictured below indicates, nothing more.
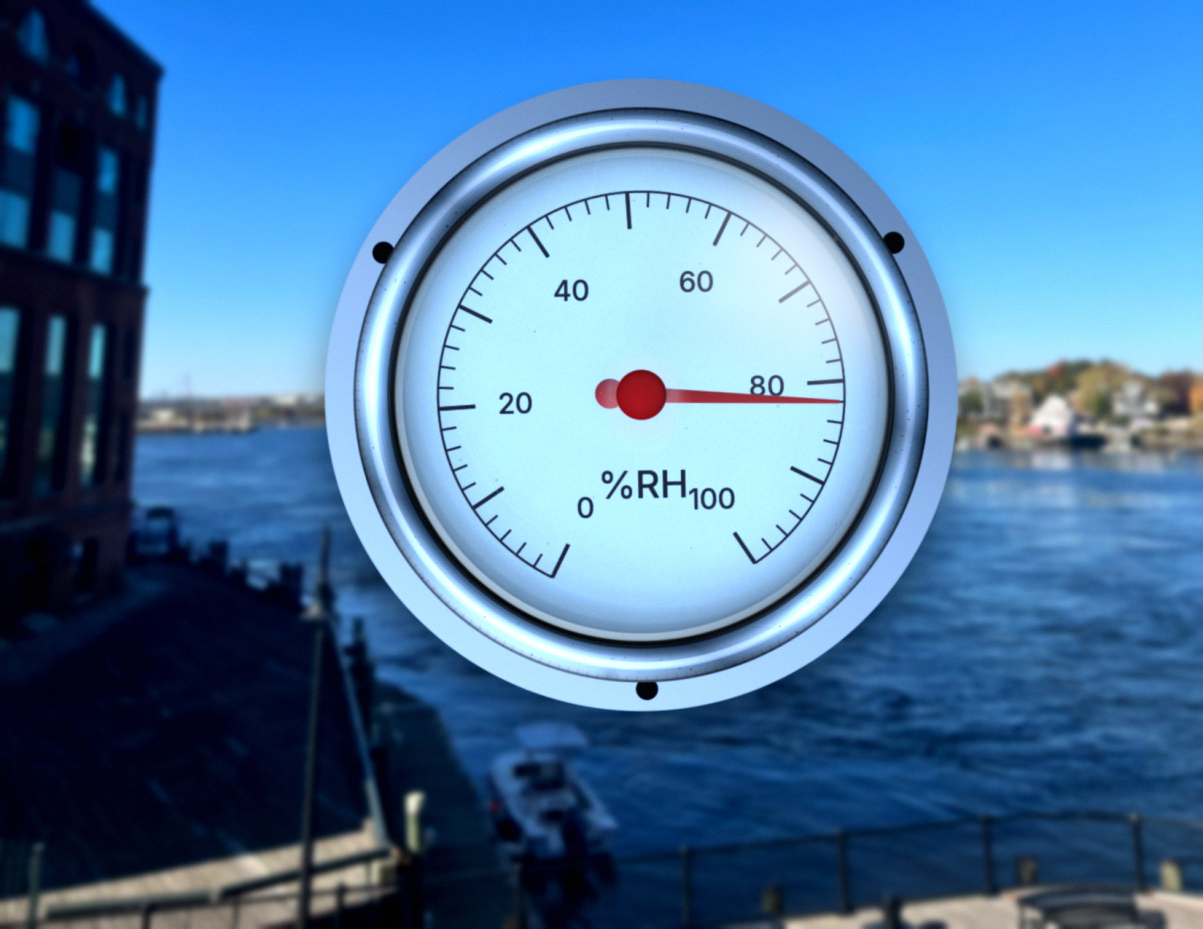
value=82 unit=%
